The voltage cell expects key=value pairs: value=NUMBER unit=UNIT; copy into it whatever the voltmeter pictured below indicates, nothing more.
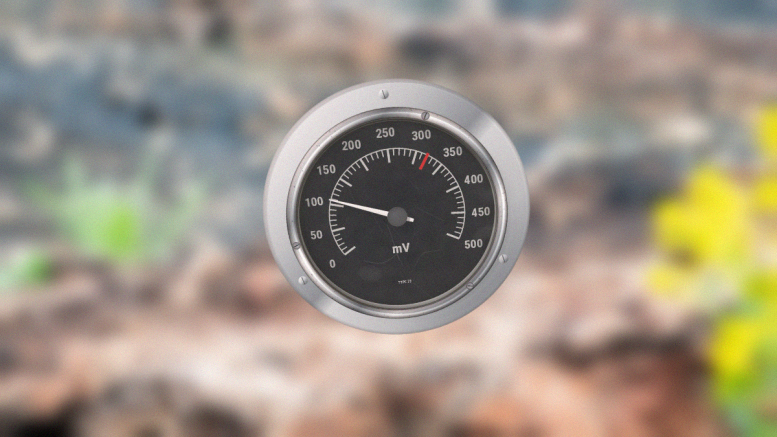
value=110 unit=mV
